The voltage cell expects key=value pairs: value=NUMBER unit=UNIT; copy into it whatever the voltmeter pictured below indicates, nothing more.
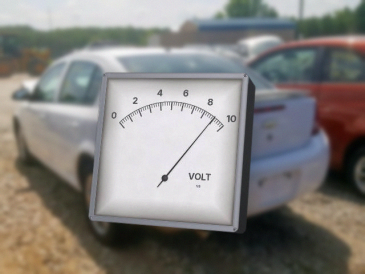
value=9 unit=V
